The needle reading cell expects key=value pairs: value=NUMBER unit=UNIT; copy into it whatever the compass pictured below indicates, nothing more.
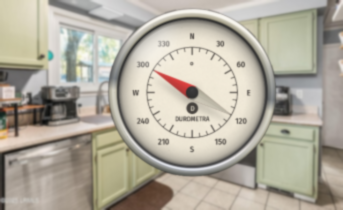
value=300 unit=°
